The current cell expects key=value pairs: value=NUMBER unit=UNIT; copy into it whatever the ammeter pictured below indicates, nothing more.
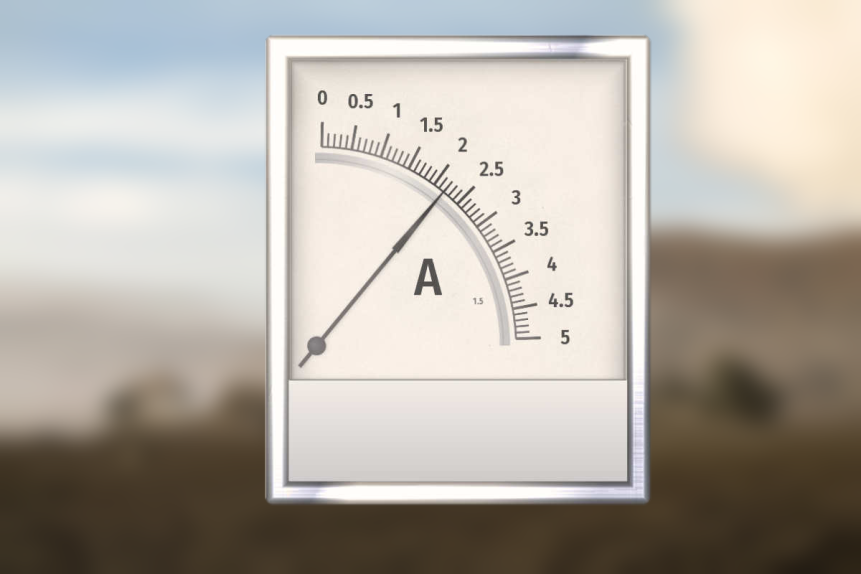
value=2.2 unit=A
